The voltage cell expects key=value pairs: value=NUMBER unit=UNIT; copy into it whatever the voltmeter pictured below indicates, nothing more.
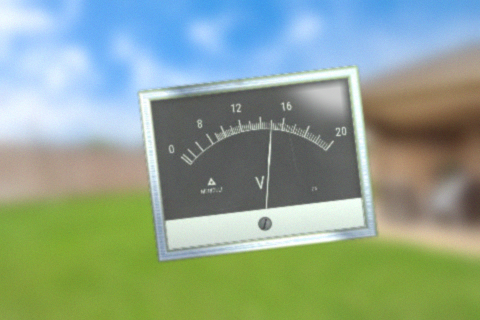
value=15 unit=V
